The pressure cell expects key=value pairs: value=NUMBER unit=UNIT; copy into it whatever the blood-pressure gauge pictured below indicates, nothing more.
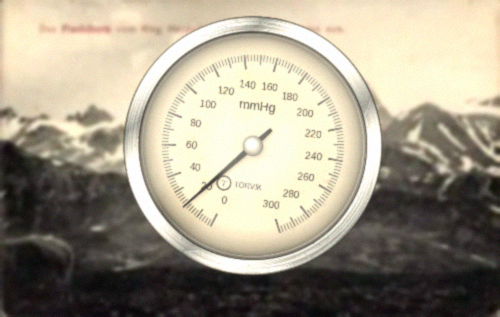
value=20 unit=mmHg
